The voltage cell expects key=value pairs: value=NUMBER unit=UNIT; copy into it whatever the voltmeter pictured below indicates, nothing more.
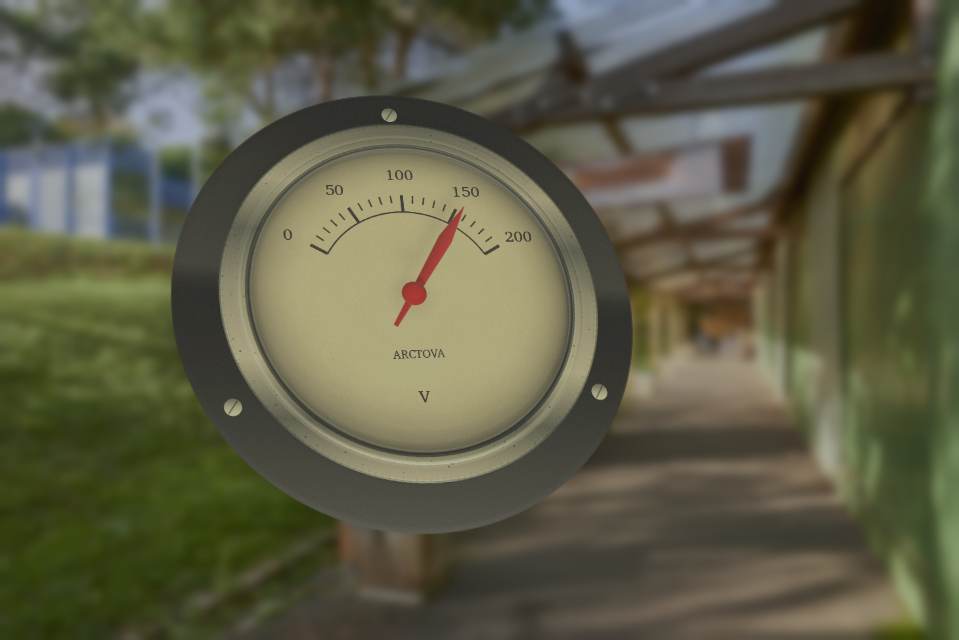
value=155 unit=V
